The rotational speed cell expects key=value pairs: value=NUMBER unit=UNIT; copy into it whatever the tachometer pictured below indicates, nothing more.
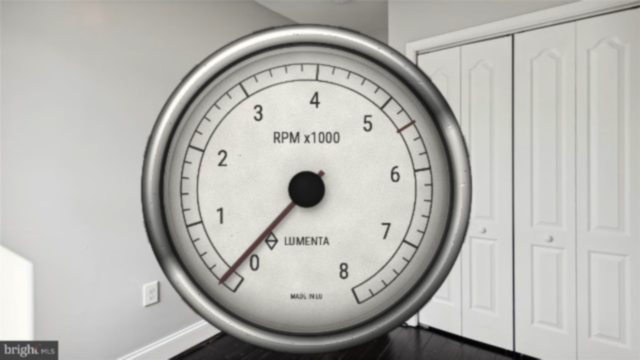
value=200 unit=rpm
